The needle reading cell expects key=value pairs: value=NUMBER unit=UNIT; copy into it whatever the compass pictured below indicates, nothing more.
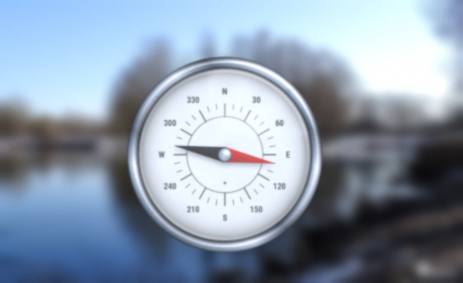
value=100 unit=°
